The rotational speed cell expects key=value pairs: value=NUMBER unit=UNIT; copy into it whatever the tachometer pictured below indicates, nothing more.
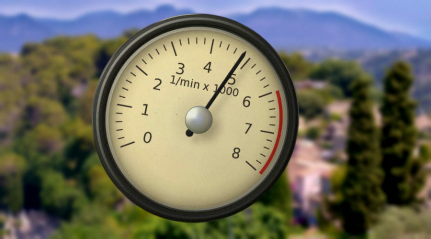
value=4800 unit=rpm
